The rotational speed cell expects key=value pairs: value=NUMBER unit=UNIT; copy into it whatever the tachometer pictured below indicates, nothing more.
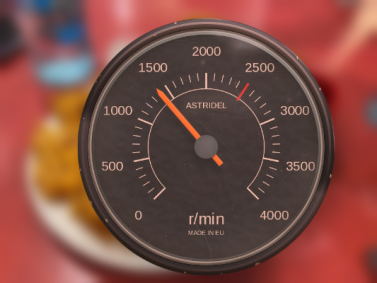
value=1400 unit=rpm
